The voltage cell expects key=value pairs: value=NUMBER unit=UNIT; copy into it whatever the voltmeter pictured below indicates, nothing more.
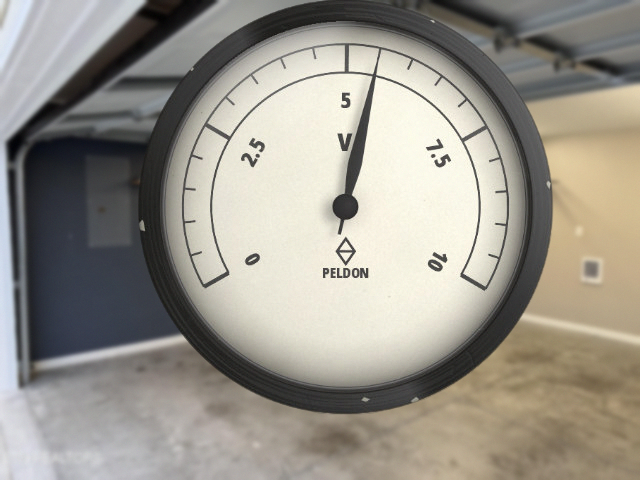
value=5.5 unit=V
